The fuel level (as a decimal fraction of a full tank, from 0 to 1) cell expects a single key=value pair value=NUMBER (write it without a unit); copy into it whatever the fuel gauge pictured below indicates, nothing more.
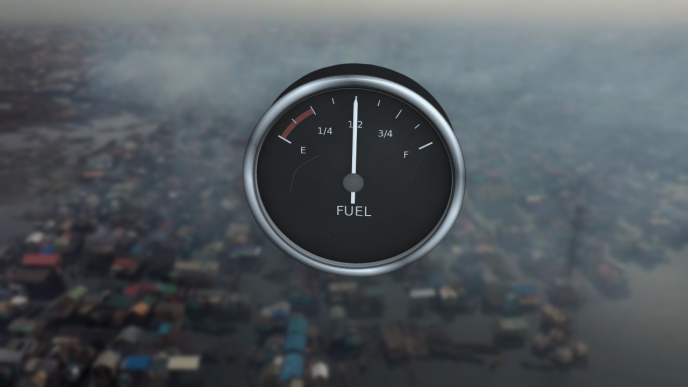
value=0.5
